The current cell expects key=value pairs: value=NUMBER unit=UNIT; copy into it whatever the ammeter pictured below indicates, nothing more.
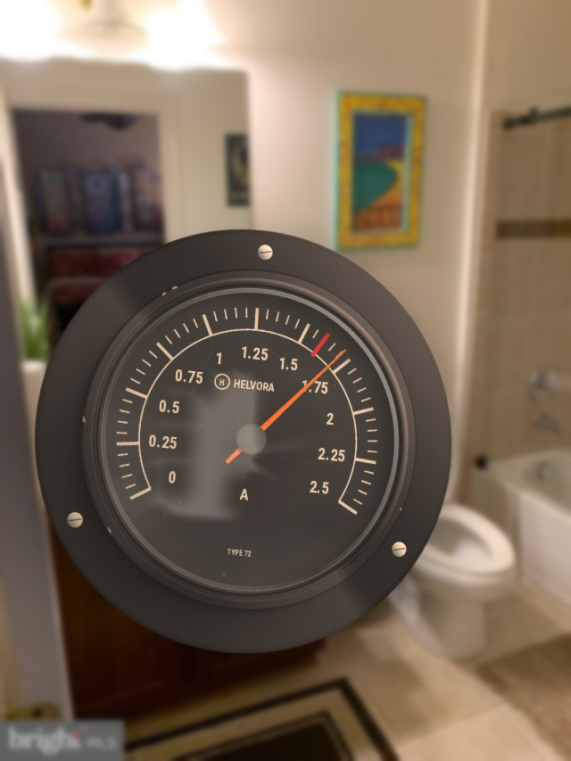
value=1.7 unit=A
